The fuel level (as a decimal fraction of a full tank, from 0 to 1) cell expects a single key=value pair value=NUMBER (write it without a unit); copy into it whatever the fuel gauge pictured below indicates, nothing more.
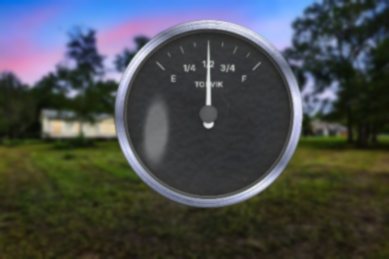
value=0.5
